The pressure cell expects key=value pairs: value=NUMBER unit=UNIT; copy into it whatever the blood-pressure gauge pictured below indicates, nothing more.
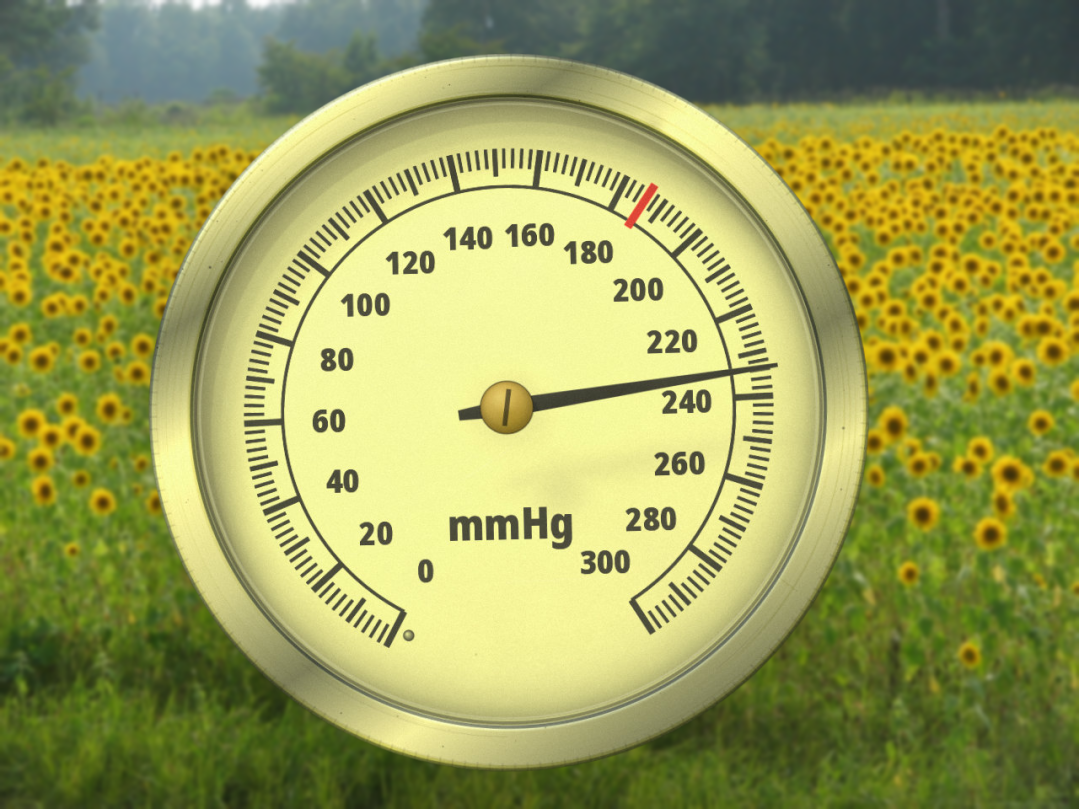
value=234 unit=mmHg
